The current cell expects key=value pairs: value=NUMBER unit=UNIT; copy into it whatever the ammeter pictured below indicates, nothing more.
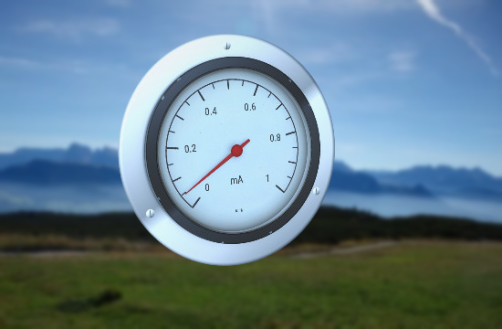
value=0.05 unit=mA
